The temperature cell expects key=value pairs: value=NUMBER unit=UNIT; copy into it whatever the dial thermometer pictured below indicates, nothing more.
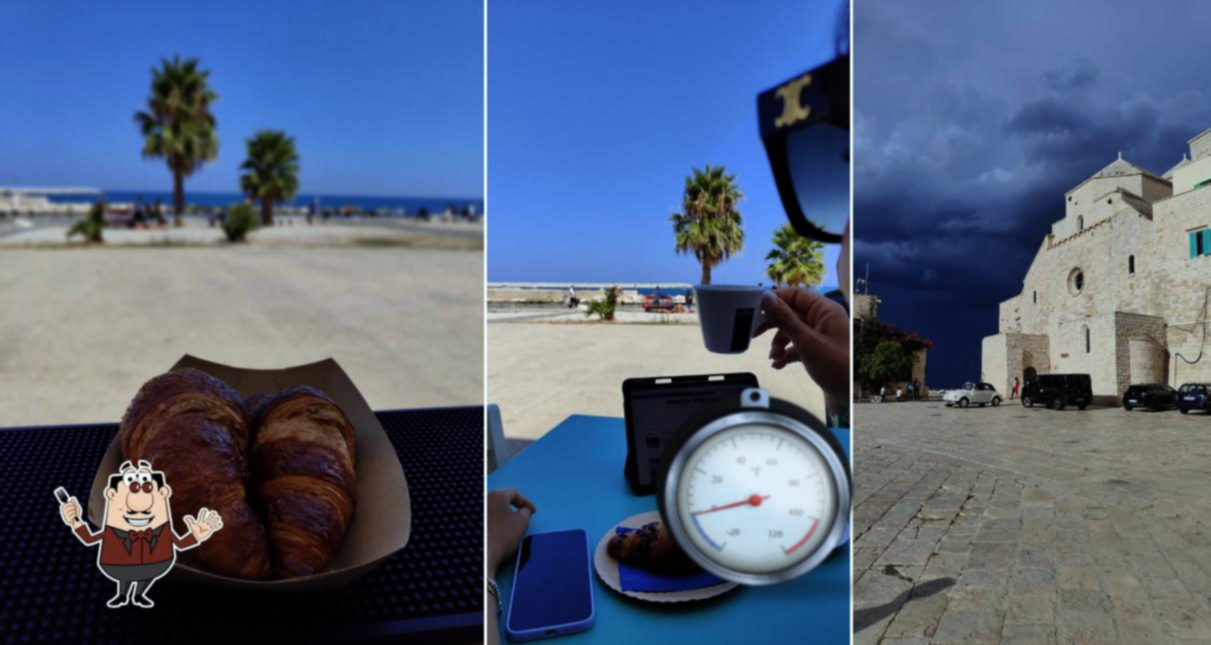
value=0 unit=°F
